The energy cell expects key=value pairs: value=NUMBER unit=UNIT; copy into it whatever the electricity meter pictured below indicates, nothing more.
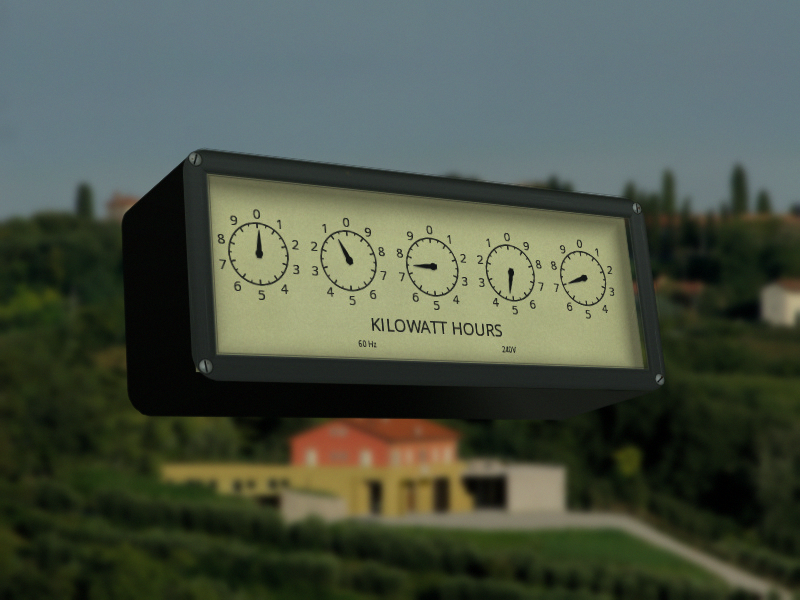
value=747 unit=kWh
